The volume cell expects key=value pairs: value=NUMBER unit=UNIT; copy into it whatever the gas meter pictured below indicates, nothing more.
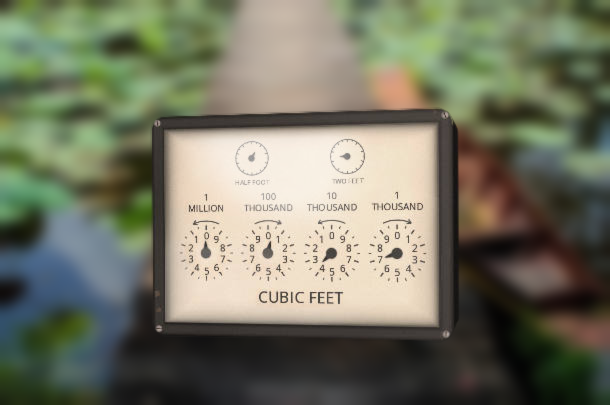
value=3700 unit=ft³
